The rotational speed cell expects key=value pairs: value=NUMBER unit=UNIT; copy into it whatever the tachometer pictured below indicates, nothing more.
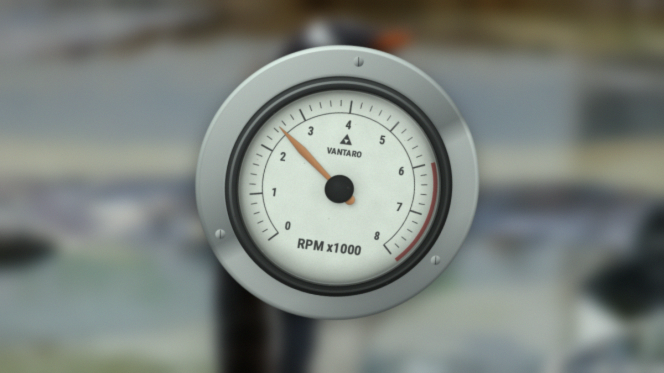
value=2500 unit=rpm
